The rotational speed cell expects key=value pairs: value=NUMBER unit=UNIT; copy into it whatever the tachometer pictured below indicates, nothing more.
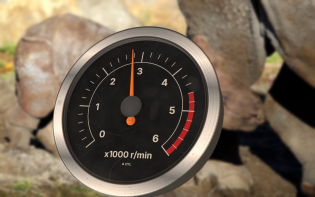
value=2800 unit=rpm
